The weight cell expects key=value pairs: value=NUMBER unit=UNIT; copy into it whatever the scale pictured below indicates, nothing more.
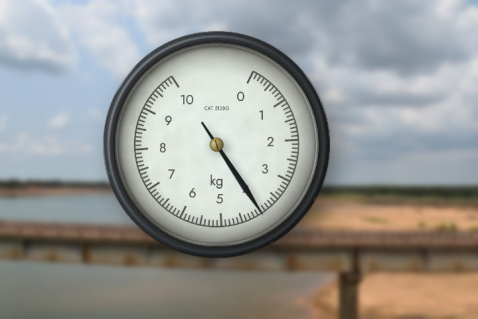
value=4 unit=kg
